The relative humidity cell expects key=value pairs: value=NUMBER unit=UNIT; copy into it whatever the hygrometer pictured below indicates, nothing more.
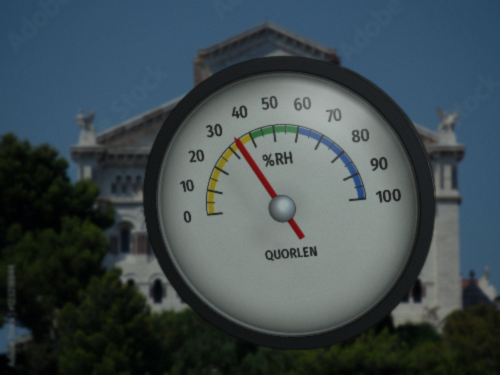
value=35 unit=%
